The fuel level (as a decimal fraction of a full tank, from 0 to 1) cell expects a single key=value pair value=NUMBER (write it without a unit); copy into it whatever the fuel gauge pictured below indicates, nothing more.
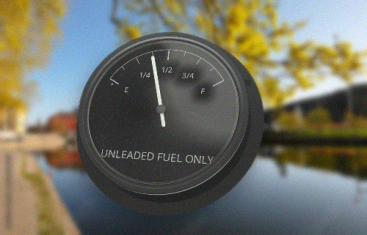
value=0.375
